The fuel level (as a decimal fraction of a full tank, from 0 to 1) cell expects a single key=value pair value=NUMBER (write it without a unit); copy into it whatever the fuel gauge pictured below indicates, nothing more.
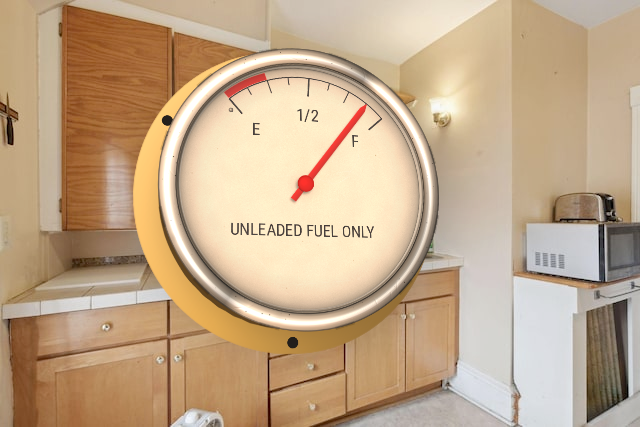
value=0.875
